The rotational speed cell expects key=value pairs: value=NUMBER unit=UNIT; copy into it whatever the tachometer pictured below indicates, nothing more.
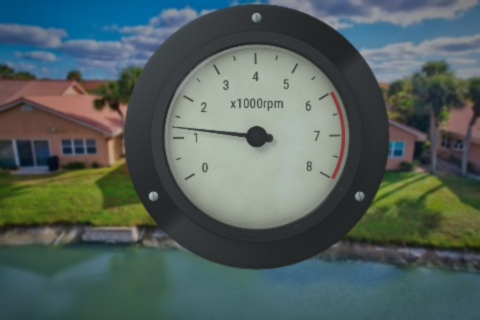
value=1250 unit=rpm
